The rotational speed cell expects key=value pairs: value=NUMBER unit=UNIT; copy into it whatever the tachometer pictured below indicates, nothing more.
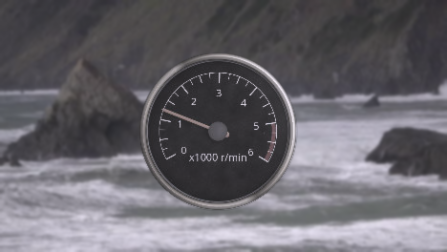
value=1250 unit=rpm
